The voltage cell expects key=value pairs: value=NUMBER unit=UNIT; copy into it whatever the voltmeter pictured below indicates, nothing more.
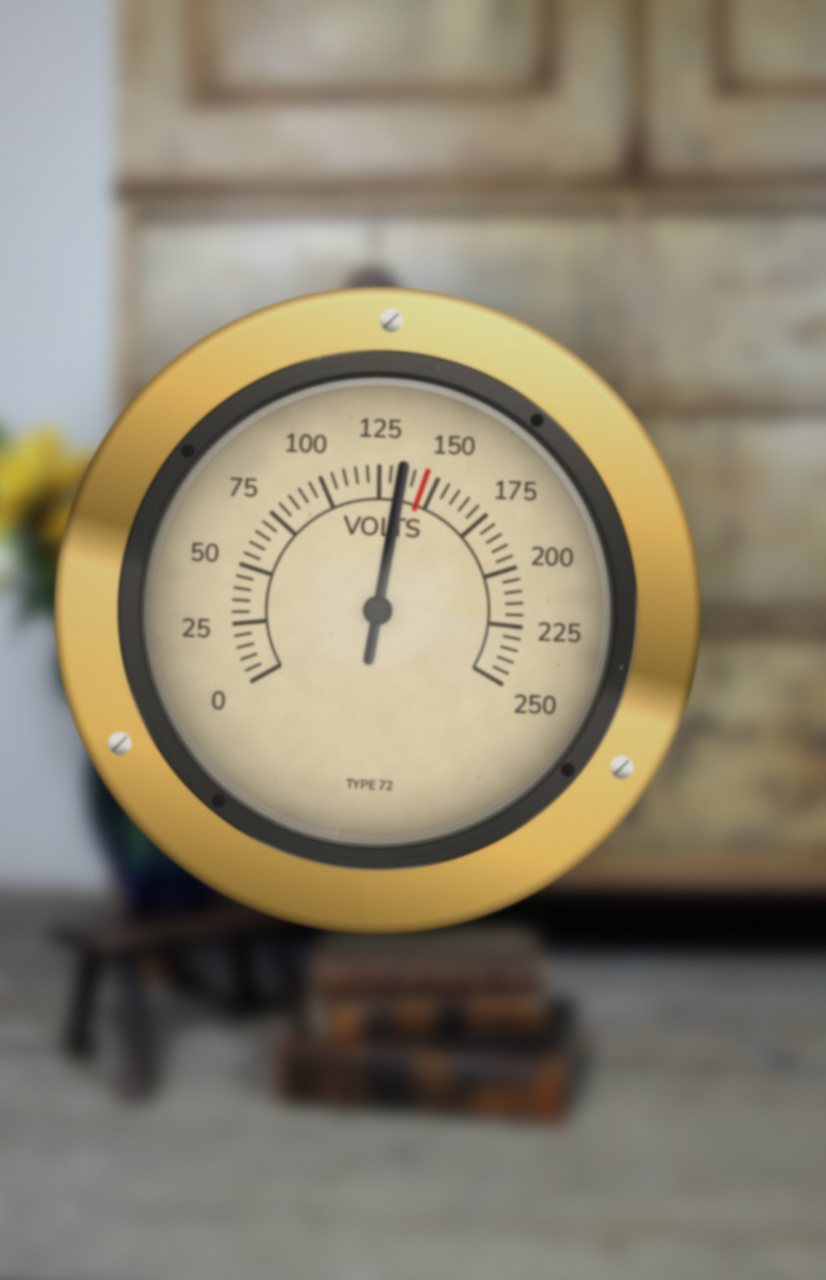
value=135 unit=V
